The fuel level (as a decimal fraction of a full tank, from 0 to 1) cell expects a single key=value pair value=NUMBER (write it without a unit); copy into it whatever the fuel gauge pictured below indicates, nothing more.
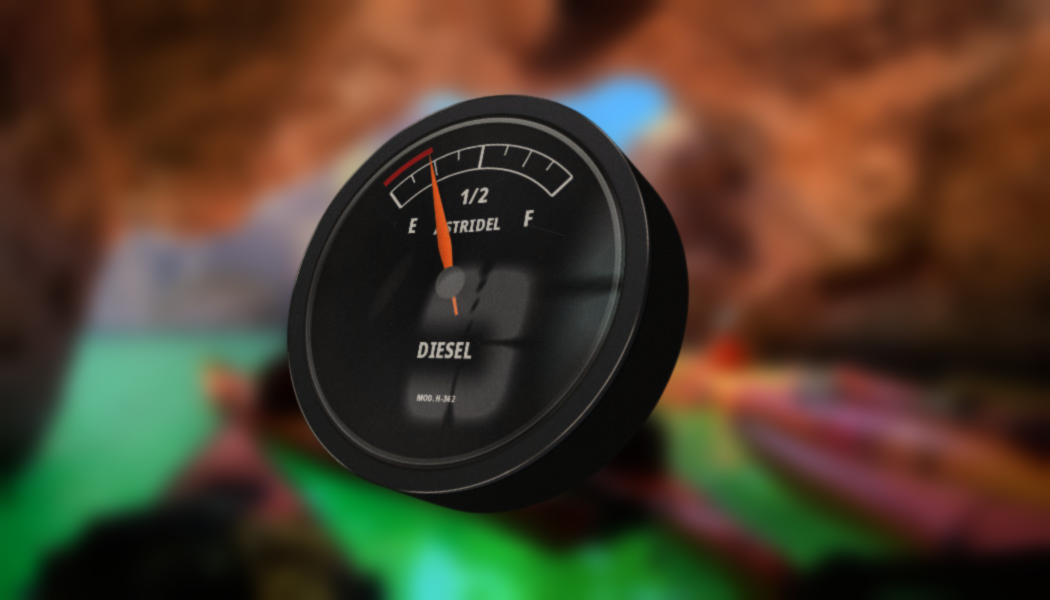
value=0.25
